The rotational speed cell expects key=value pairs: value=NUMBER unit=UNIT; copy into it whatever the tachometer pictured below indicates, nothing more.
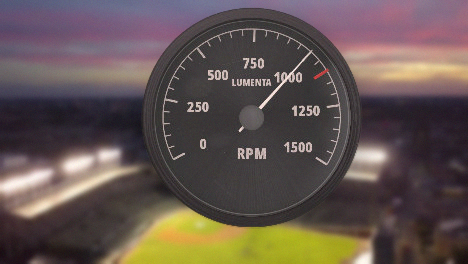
value=1000 unit=rpm
